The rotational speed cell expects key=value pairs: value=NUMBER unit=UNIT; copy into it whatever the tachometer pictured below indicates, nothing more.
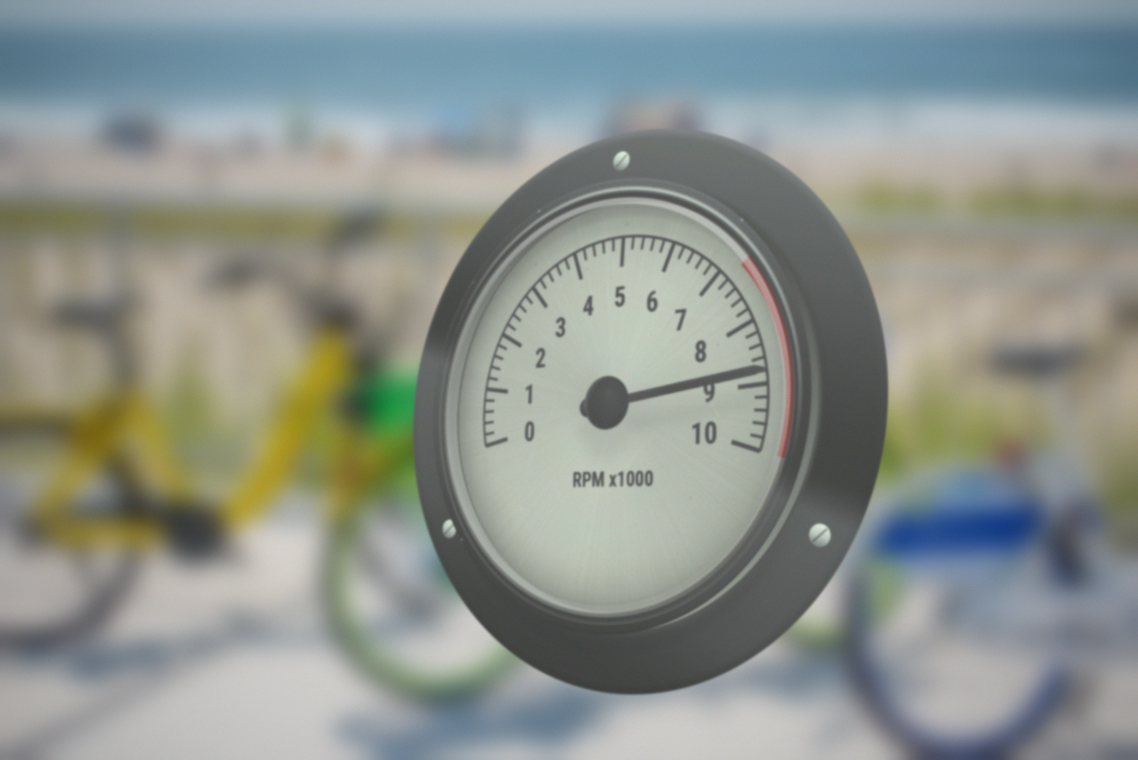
value=8800 unit=rpm
